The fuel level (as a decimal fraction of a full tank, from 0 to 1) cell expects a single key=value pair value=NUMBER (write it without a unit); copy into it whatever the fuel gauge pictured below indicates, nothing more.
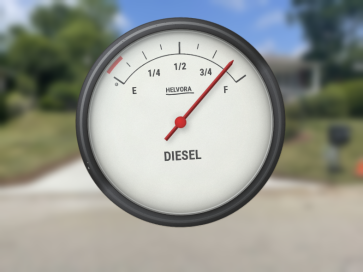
value=0.875
